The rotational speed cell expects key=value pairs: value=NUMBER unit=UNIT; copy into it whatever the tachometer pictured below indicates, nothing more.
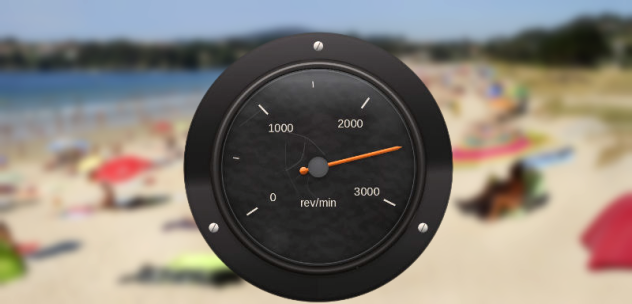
value=2500 unit=rpm
